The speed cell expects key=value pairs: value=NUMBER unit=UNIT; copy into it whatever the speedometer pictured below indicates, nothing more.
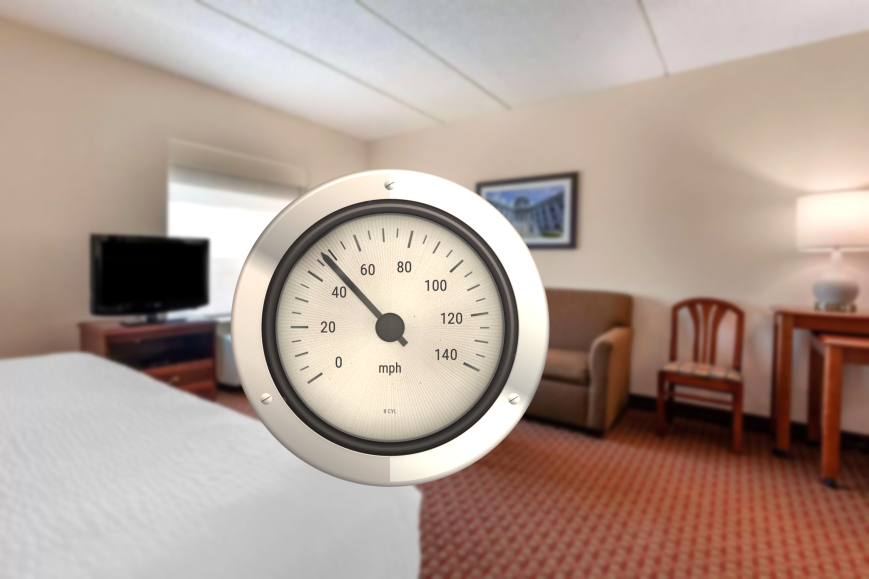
value=47.5 unit=mph
